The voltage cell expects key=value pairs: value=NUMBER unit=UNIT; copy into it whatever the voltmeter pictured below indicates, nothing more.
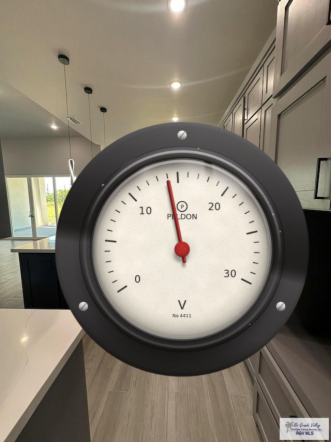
value=14 unit=V
